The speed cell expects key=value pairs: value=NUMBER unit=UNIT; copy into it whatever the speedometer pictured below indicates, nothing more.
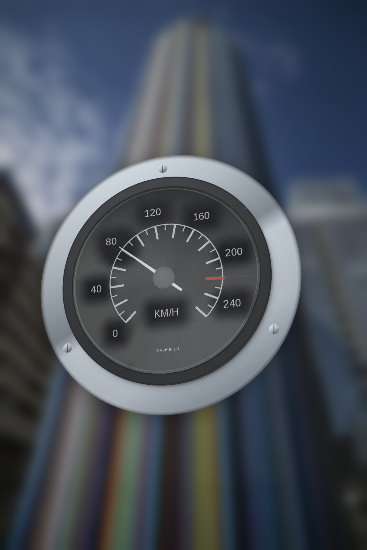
value=80 unit=km/h
